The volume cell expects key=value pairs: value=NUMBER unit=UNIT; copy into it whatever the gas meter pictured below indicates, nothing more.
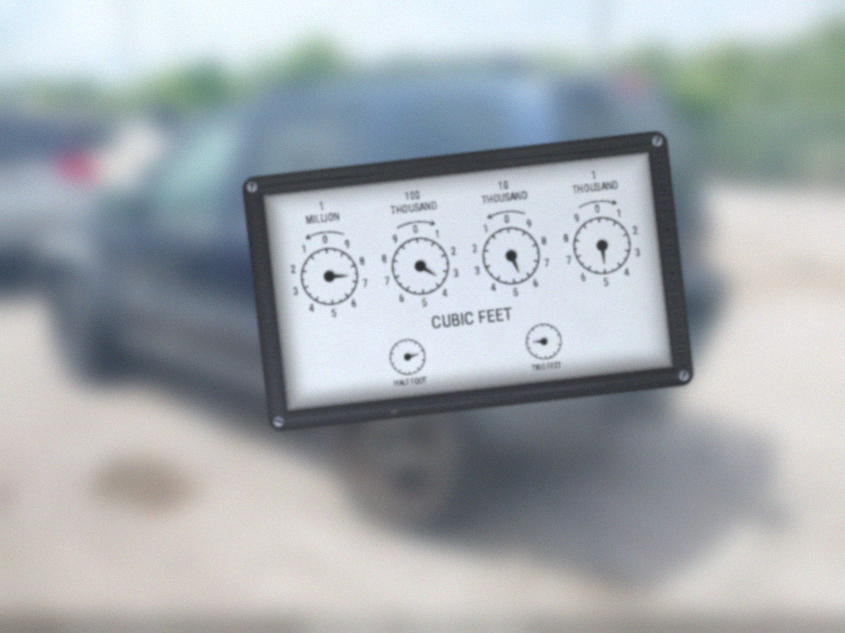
value=735500 unit=ft³
